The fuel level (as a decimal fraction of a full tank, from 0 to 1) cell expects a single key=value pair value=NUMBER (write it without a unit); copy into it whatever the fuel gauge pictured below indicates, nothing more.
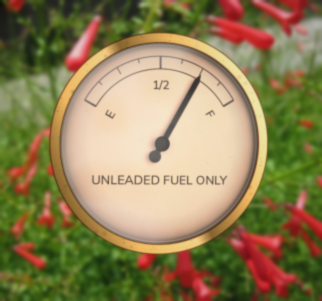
value=0.75
